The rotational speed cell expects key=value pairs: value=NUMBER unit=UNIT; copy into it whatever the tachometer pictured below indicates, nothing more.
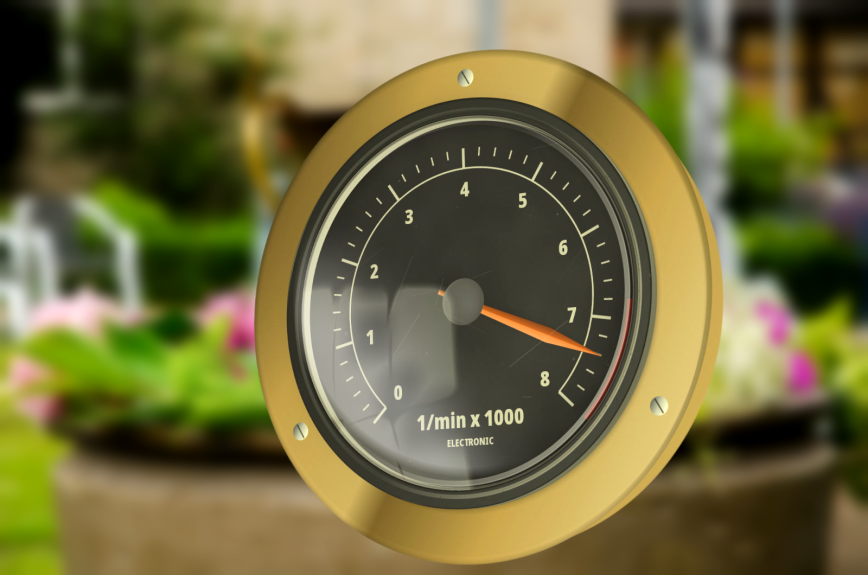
value=7400 unit=rpm
